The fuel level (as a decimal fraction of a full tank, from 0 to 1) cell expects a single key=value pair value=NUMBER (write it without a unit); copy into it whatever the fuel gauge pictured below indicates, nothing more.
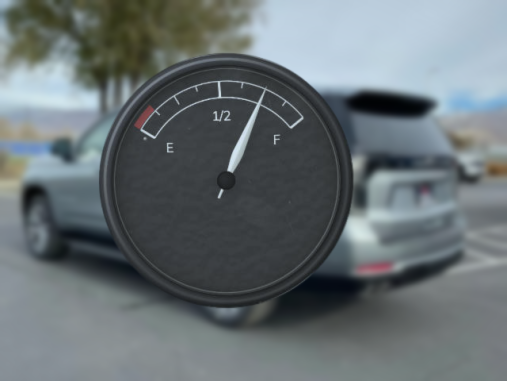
value=0.75
